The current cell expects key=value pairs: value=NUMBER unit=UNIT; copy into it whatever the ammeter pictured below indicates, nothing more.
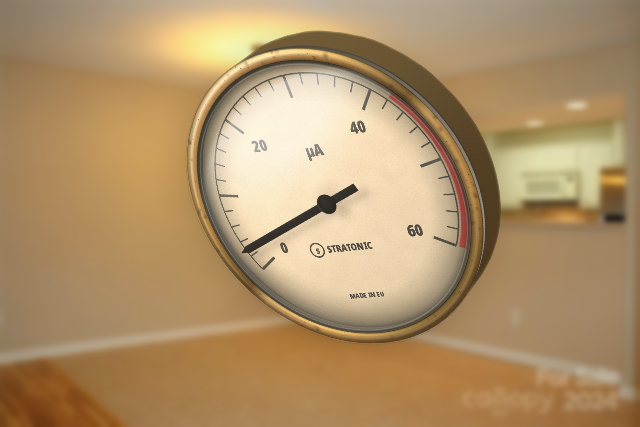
value=3 unit=µA
